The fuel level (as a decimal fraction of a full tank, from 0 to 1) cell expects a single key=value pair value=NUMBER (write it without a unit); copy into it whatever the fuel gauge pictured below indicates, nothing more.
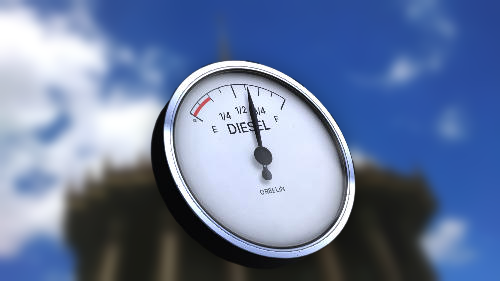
value=0.625
